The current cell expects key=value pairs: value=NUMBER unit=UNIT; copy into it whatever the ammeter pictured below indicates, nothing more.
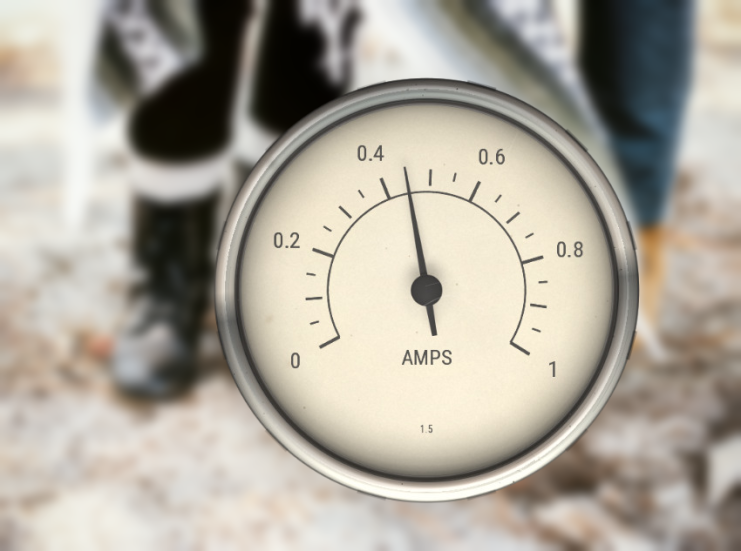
value=0.45 unit=A
